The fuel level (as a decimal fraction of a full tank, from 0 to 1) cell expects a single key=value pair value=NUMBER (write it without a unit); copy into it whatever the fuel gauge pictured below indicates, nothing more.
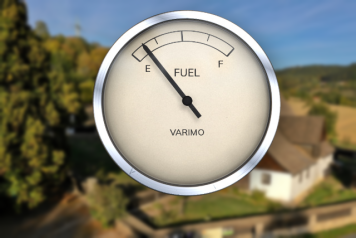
value=0.125
